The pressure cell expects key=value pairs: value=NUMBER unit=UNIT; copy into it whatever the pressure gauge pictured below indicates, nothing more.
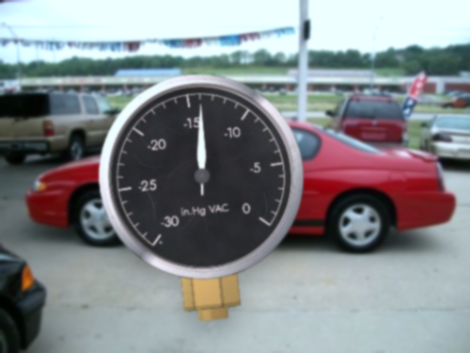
value=-14 unit=inHg
